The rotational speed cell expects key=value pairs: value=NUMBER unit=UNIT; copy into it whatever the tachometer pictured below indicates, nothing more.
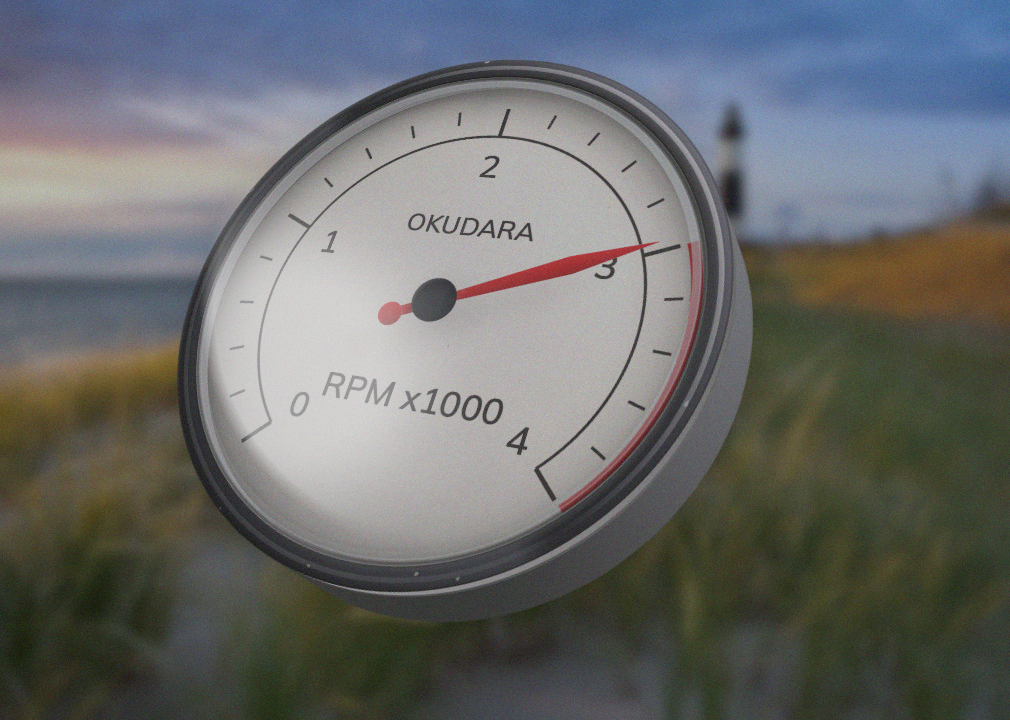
value=3000 unit=rpm
